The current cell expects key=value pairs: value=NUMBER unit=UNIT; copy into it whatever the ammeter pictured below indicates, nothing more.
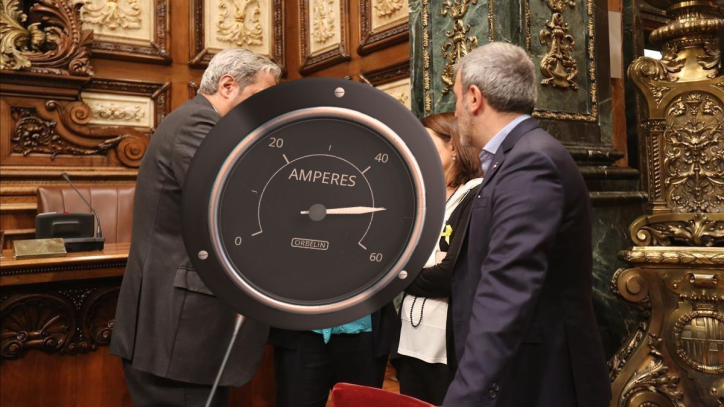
value=50 unit=A
